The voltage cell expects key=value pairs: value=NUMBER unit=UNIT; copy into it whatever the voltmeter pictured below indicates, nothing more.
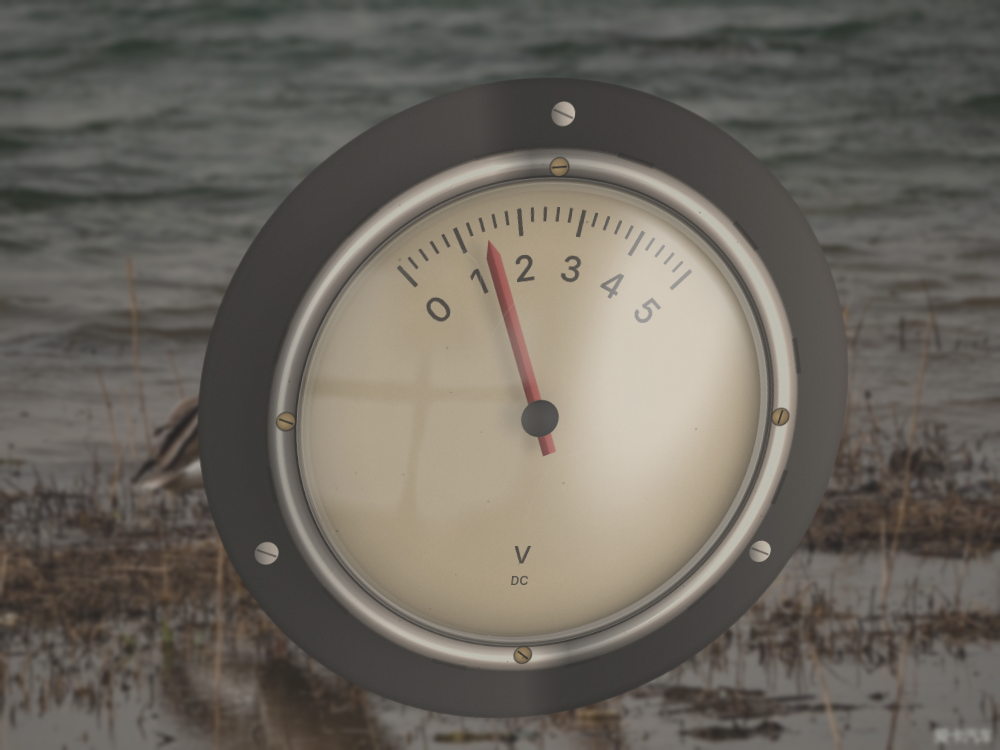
value=1.4 unit=V
